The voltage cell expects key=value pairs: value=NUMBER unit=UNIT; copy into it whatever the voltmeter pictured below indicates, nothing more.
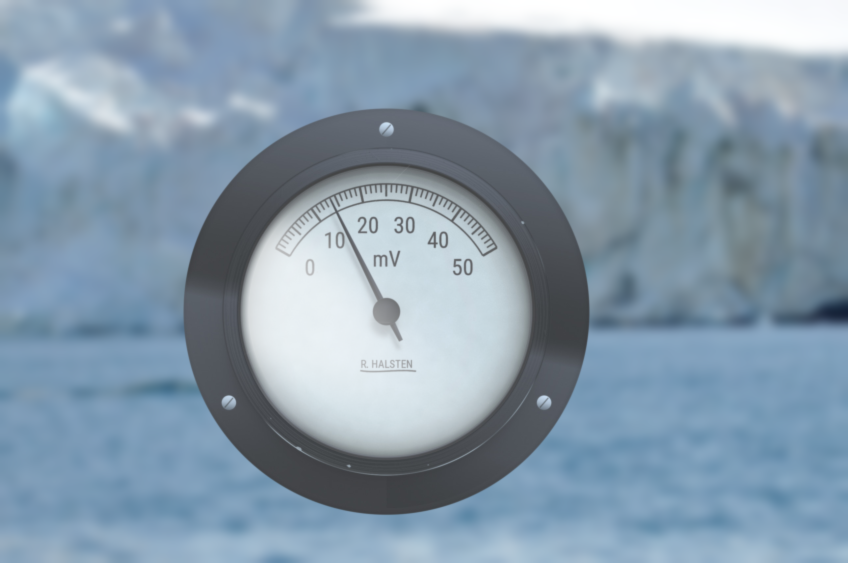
value=14 unit=mV
